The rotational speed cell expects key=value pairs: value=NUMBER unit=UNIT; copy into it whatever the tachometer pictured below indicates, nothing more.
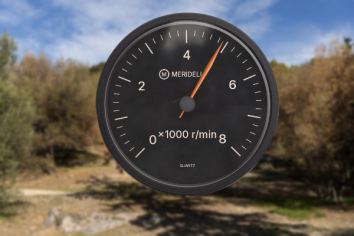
value=4900 unit=rpm
